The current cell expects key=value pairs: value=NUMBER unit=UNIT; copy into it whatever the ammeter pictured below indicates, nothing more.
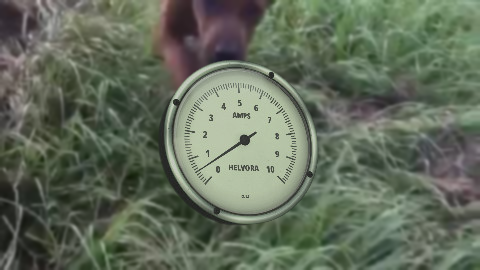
value=0.5 unit=A
